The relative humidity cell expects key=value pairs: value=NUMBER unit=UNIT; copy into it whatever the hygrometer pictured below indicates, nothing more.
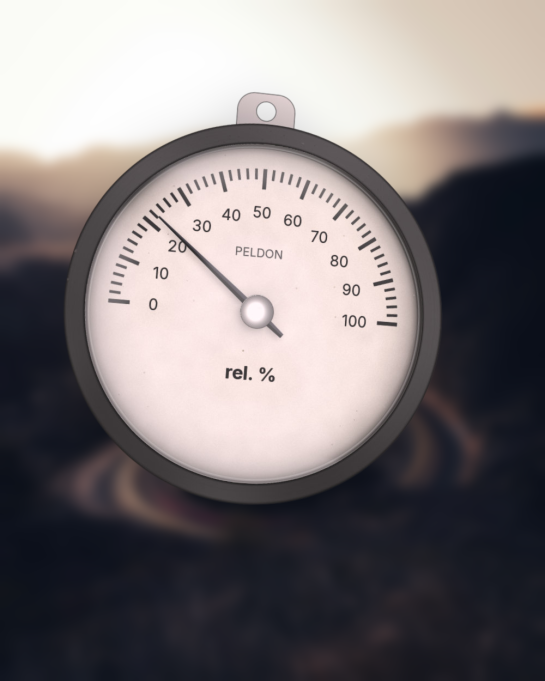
value=22 unit=%
